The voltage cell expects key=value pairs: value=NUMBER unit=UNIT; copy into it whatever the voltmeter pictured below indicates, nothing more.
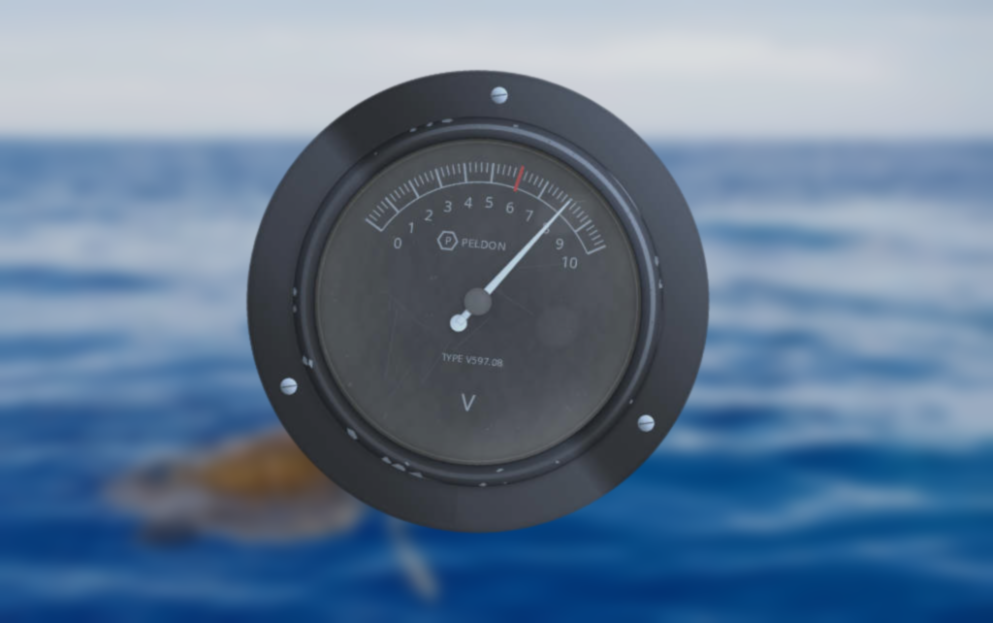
value=8 unit=V
